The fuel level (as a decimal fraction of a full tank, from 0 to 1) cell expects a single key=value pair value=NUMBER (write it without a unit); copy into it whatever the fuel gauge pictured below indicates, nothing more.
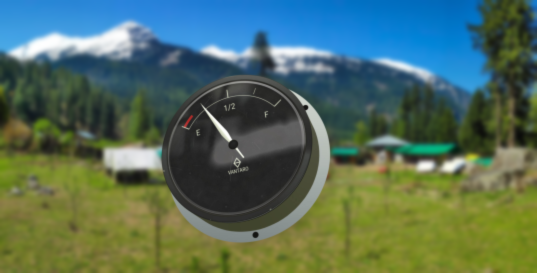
value=0.25
